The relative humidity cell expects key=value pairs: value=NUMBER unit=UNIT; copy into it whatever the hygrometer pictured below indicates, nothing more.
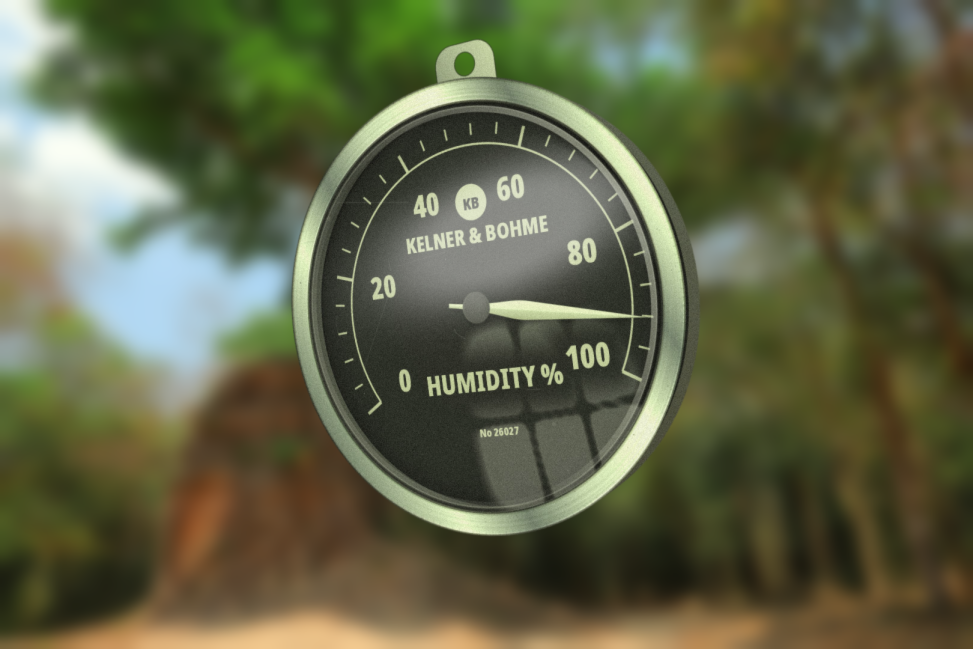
value=92 unit=%
